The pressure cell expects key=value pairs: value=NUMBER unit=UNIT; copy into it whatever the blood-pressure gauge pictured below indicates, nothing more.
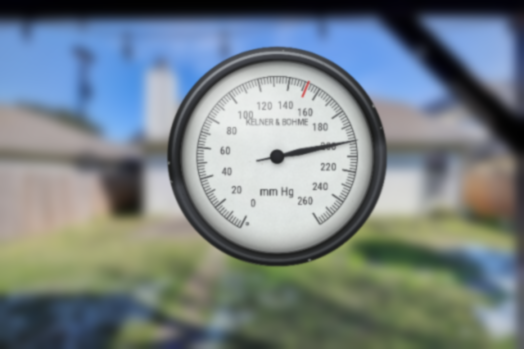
value=200 unit=mmHg
